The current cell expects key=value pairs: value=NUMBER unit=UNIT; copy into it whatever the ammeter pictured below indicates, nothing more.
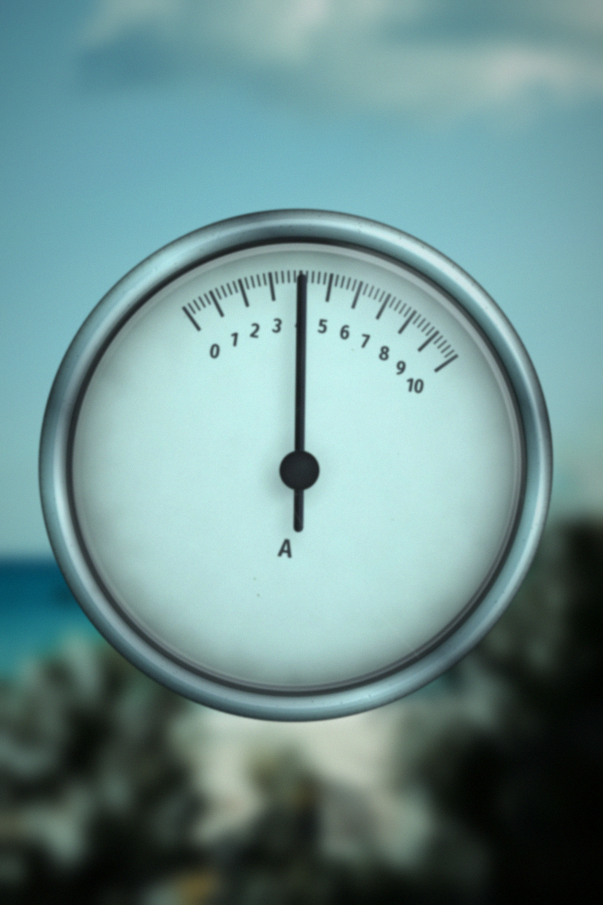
value=4 unit=A
